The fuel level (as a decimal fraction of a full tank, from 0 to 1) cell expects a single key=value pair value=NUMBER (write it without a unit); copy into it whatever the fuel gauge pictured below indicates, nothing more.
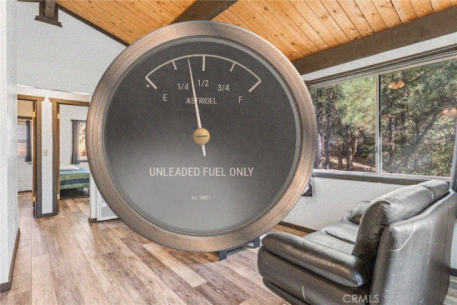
value=0.375
